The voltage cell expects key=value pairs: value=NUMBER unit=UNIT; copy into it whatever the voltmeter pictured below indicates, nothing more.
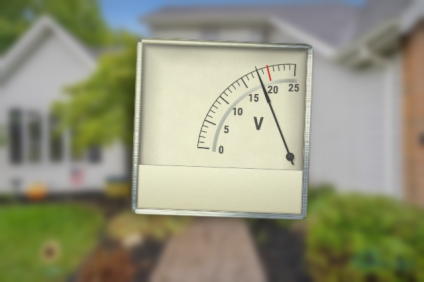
value=18 unit=V
